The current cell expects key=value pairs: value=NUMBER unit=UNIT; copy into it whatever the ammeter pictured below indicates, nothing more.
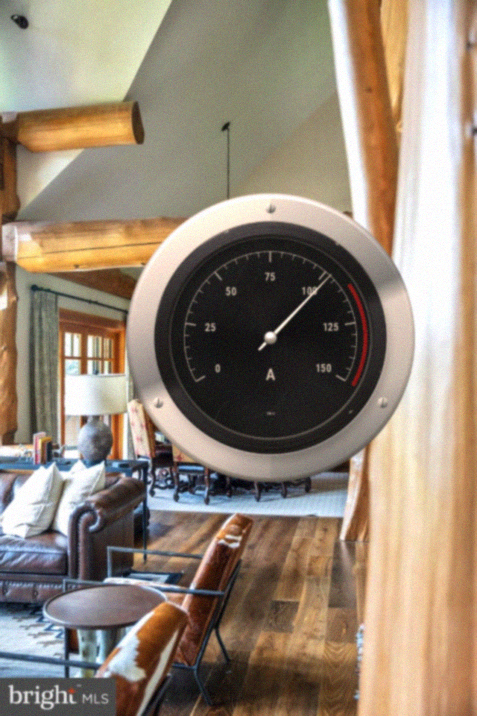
value=102.5 unit=A
